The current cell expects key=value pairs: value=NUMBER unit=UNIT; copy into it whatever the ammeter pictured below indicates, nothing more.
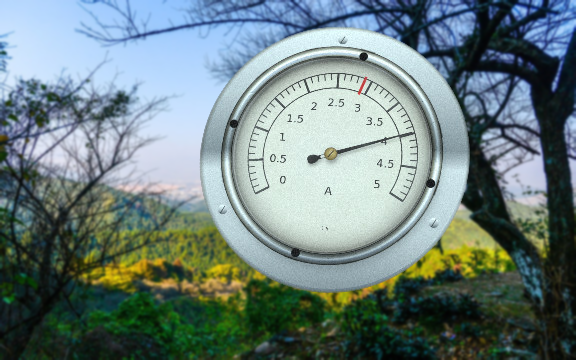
value=4 unit=A
